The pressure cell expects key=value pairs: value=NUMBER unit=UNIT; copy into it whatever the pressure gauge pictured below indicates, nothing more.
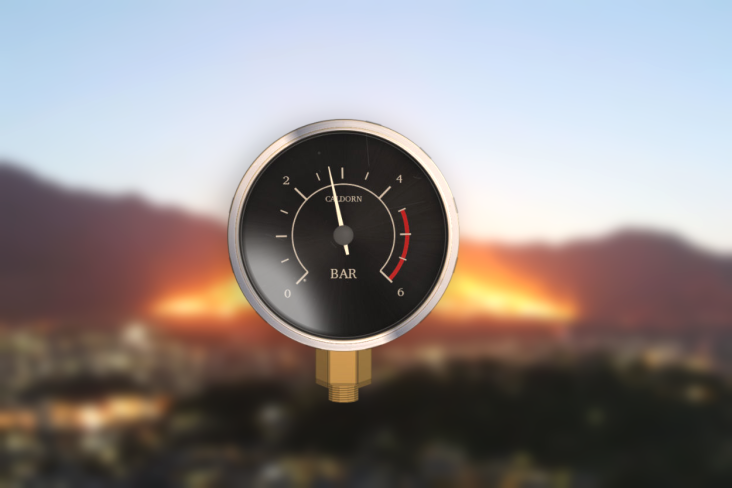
value=2.75 unit=bar
